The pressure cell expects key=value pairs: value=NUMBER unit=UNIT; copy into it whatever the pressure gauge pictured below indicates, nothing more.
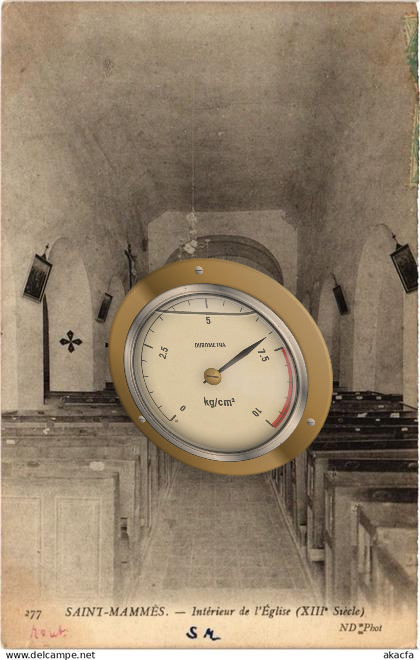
value=7 unit=kg/cm²
